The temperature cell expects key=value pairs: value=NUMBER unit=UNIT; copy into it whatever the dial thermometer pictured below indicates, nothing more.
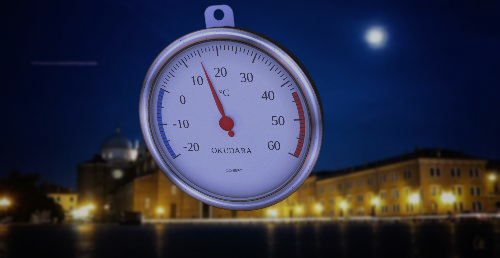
value=15 unit=°C
